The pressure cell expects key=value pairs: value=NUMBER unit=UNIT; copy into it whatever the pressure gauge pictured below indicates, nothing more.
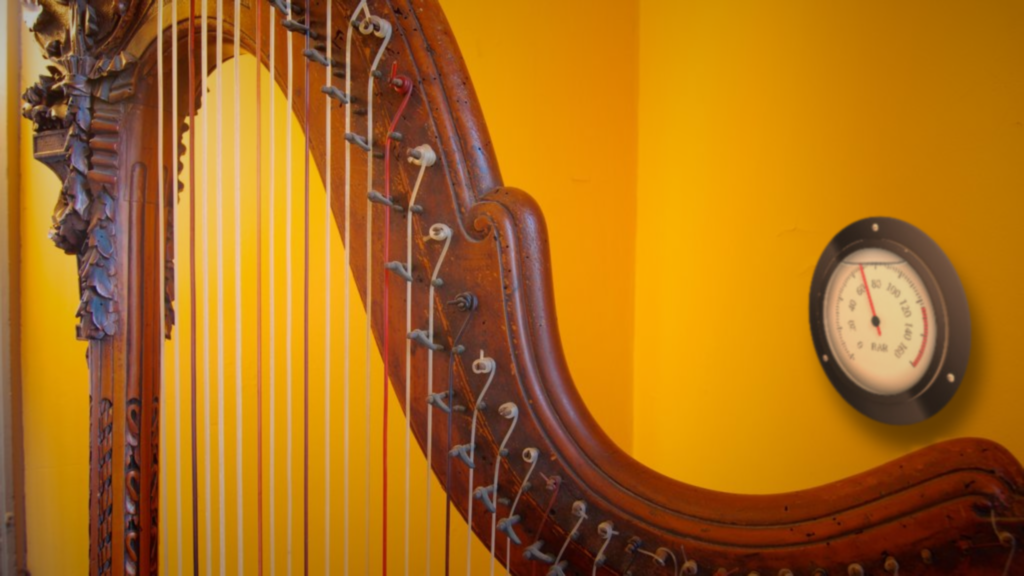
value=70 unit=bar
